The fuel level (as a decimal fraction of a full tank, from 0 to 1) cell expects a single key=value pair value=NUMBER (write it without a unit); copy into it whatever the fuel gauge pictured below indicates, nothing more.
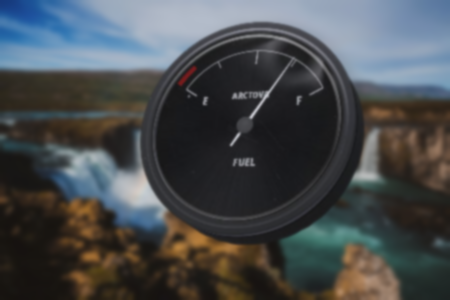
value=0.75
